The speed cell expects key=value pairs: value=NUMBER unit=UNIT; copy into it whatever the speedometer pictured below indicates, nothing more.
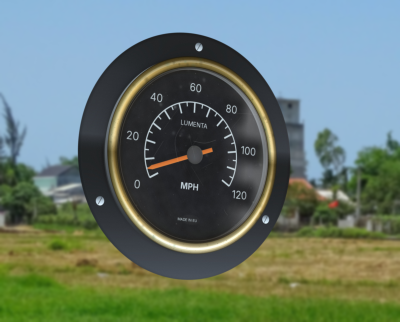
value=5 unit=mph
